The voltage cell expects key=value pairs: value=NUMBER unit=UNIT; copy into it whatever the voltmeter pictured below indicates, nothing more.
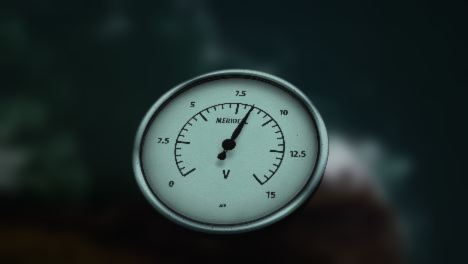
value=8.5 unit=V
